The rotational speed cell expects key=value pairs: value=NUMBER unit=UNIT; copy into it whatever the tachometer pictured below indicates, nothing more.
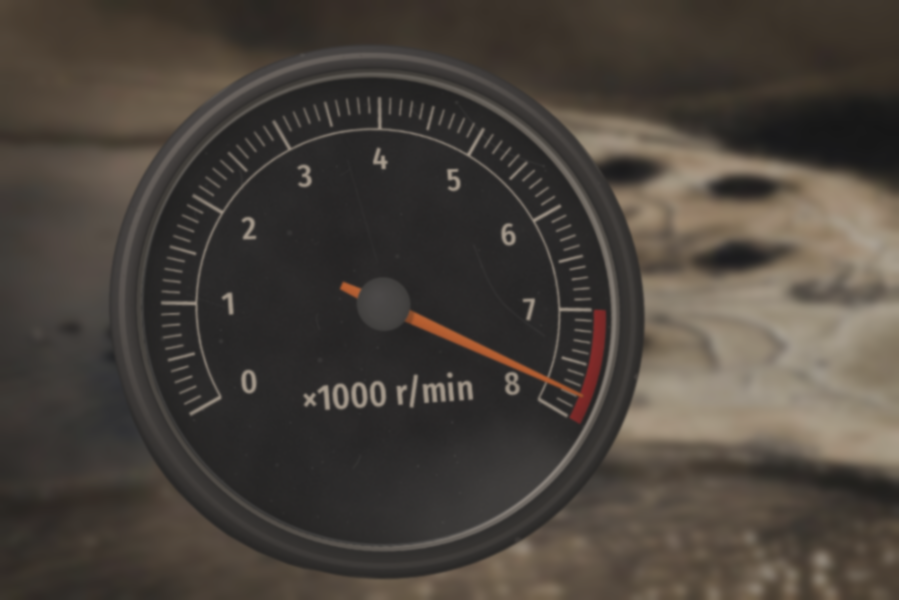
value=7800 unit=rpm
